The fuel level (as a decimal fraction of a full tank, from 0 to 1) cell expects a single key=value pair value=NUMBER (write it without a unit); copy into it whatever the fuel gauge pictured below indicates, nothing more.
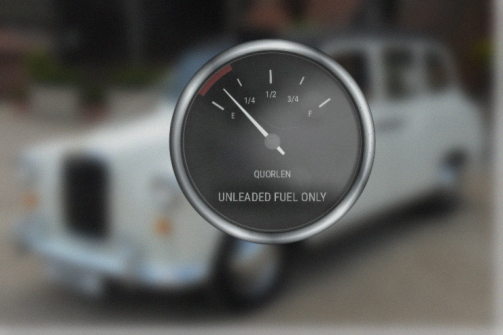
value=0.125
